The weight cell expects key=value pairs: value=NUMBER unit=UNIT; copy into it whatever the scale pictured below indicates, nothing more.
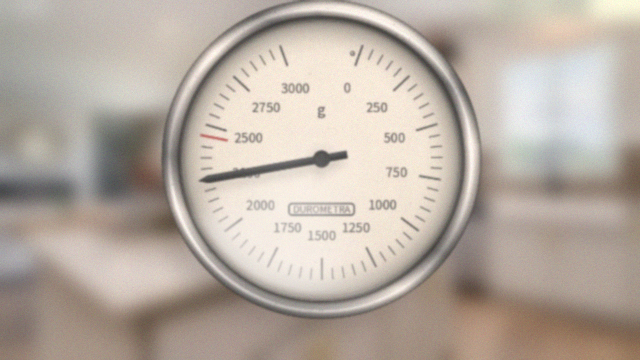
value=2250 unit=g
